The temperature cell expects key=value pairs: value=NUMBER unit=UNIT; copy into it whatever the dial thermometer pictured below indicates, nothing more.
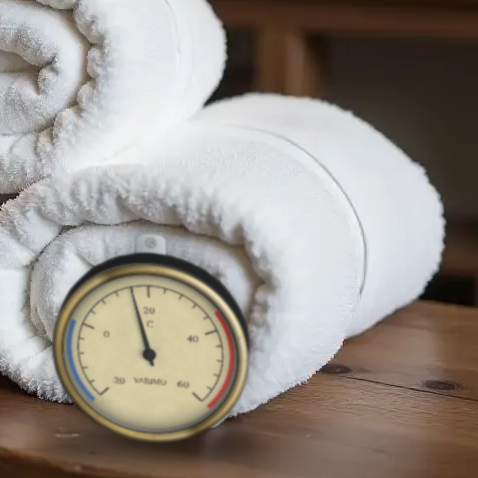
value=16 unit=°C
